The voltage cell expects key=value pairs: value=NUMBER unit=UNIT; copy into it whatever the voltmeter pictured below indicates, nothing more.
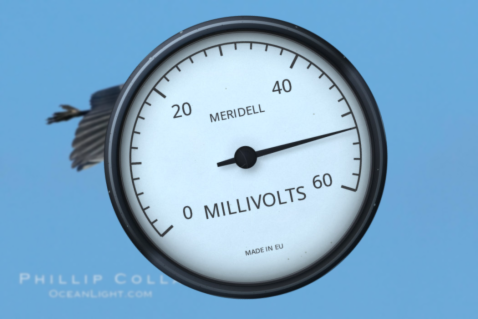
value=52 unit=mV
